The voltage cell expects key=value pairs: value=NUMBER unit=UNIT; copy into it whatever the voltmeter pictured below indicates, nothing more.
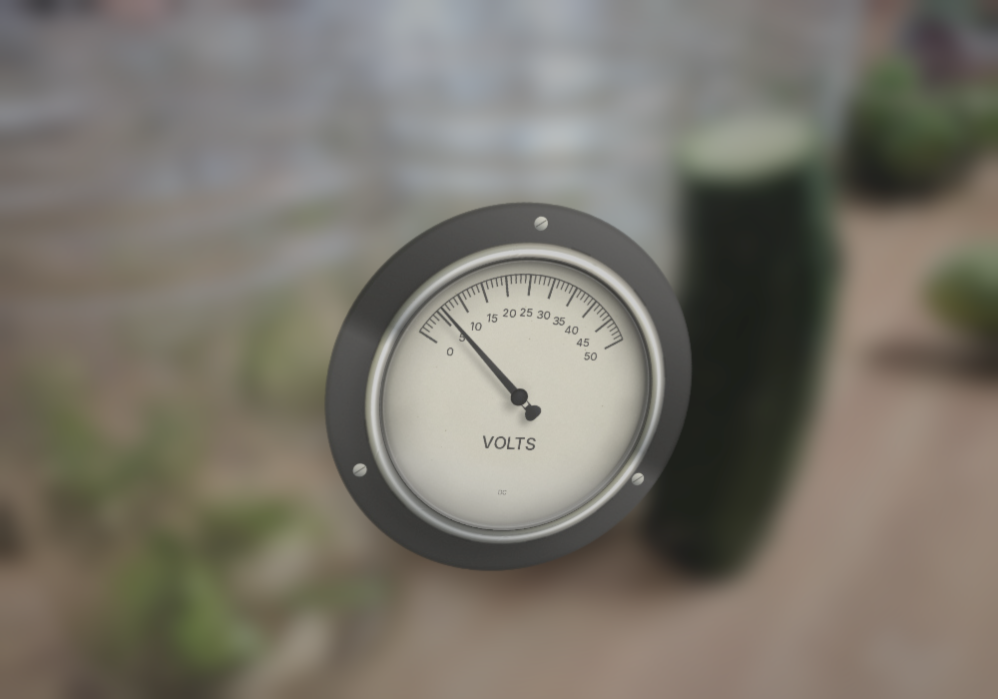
value=6 unit=V
